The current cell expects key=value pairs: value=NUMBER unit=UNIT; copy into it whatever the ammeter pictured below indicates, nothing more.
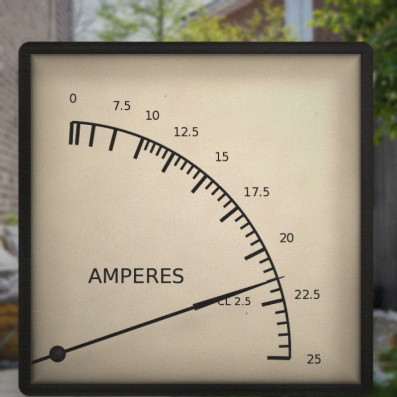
value=21.5 unit=A
